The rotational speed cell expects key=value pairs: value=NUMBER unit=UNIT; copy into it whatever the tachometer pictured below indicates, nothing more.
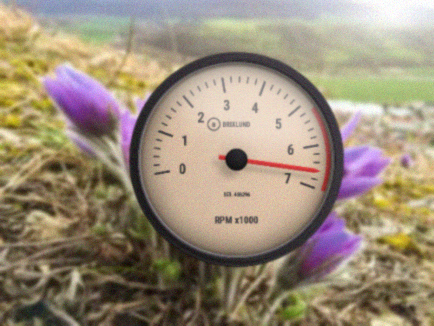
value=6600 unit=rpm
